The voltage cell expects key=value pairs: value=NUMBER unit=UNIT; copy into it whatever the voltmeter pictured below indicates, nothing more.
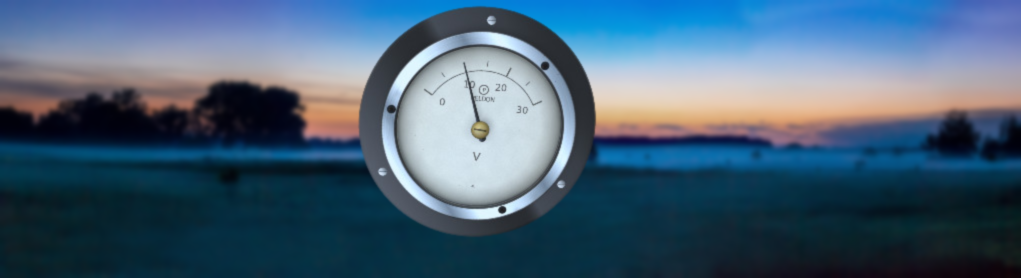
value=10 unit=V
